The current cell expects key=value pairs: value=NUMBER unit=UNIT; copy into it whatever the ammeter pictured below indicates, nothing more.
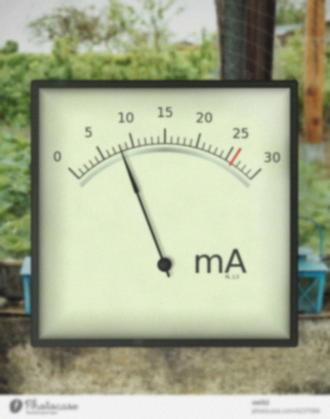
value=8 unit=mA
